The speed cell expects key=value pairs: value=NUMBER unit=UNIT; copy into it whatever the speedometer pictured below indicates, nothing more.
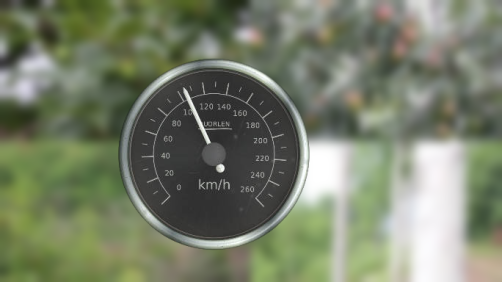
value=105 unit=km/h
